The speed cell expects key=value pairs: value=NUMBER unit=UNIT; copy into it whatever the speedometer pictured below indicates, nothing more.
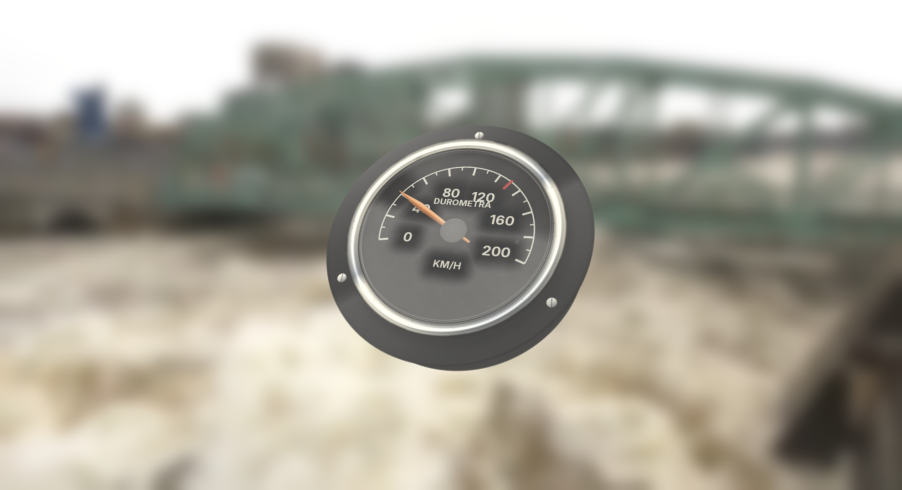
value=40 unit=km/h
